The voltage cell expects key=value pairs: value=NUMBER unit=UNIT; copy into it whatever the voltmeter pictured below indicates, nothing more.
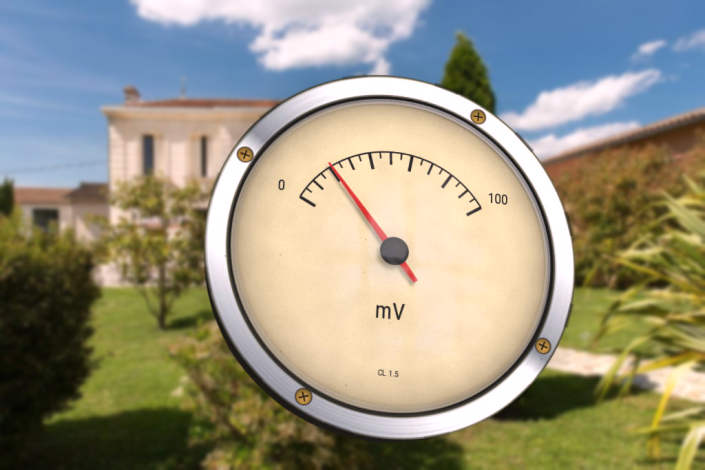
value=20 unit=mV
